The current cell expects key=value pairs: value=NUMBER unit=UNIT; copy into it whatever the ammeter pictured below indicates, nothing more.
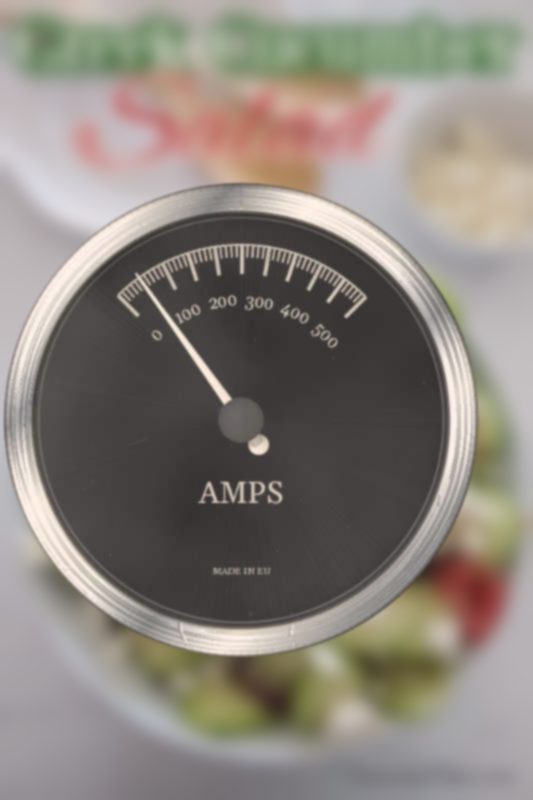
value=50 unit=A
